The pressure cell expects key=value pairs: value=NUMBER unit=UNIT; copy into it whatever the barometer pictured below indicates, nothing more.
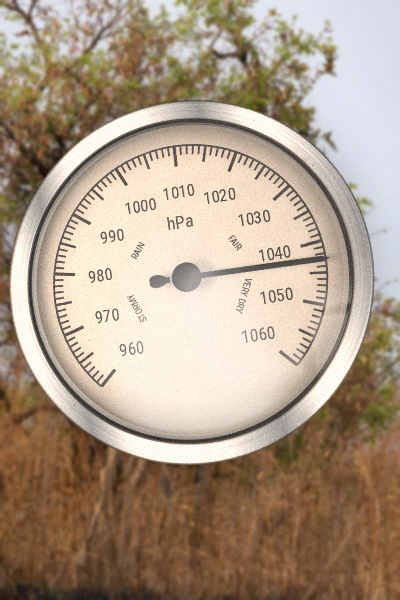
value=1043 unit=hPa
